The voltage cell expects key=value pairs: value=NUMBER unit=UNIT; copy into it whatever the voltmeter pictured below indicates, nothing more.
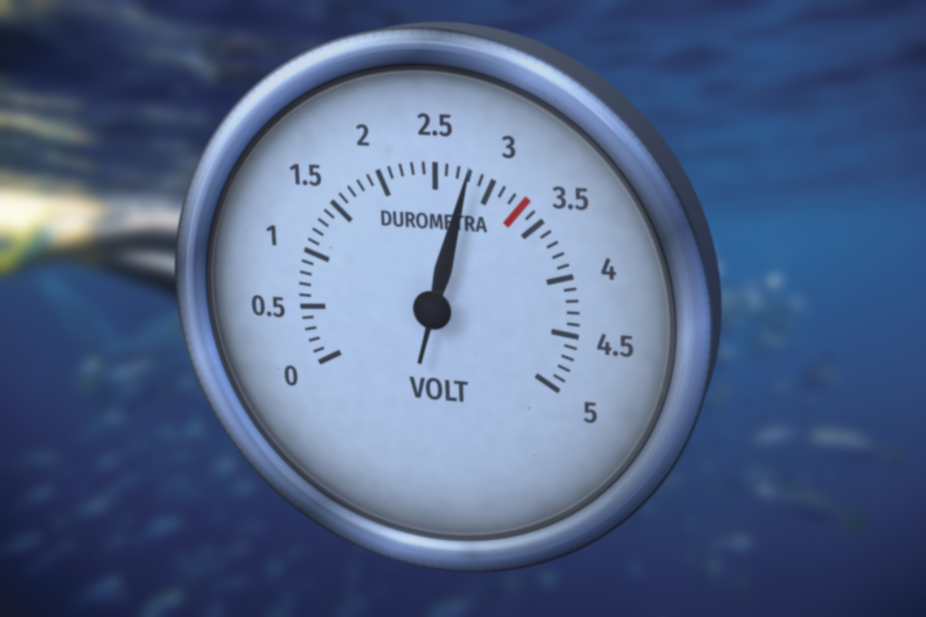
value=2.8 unit=V
